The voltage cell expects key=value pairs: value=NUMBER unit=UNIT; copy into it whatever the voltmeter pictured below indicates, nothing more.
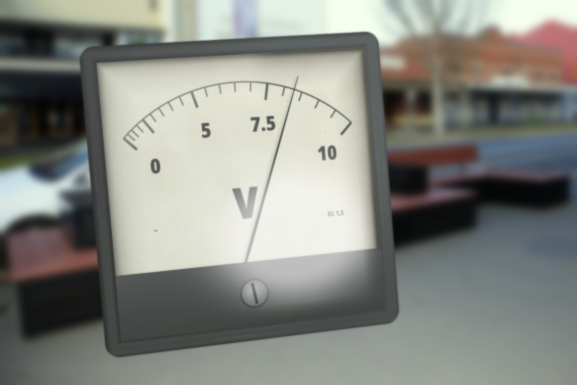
value=8.25 unit=V
